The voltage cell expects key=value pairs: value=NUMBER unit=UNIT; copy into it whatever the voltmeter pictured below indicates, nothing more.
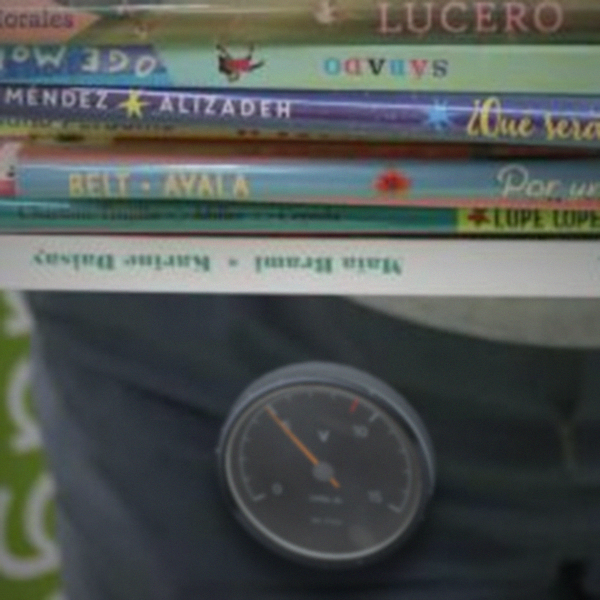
value=5 unit=V
